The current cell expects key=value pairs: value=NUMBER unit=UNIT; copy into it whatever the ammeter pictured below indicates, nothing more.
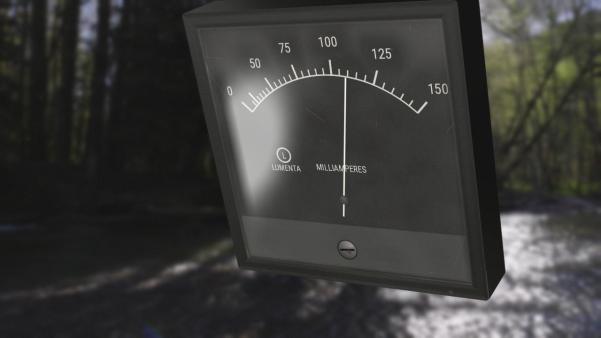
value=110 unit=mA
